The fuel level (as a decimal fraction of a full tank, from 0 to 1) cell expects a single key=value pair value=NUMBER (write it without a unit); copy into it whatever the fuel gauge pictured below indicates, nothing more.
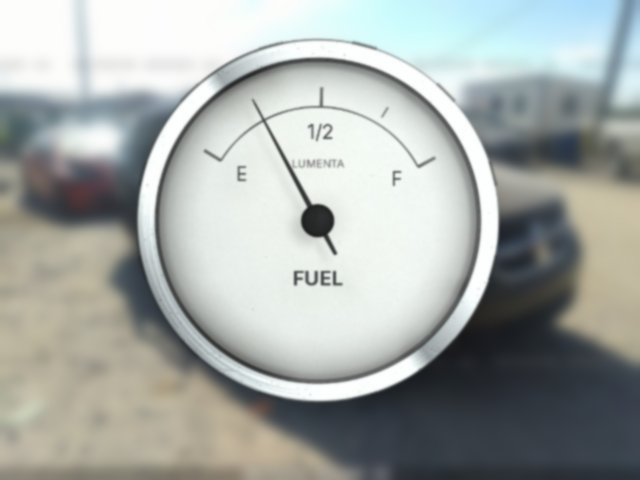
value=0.25
